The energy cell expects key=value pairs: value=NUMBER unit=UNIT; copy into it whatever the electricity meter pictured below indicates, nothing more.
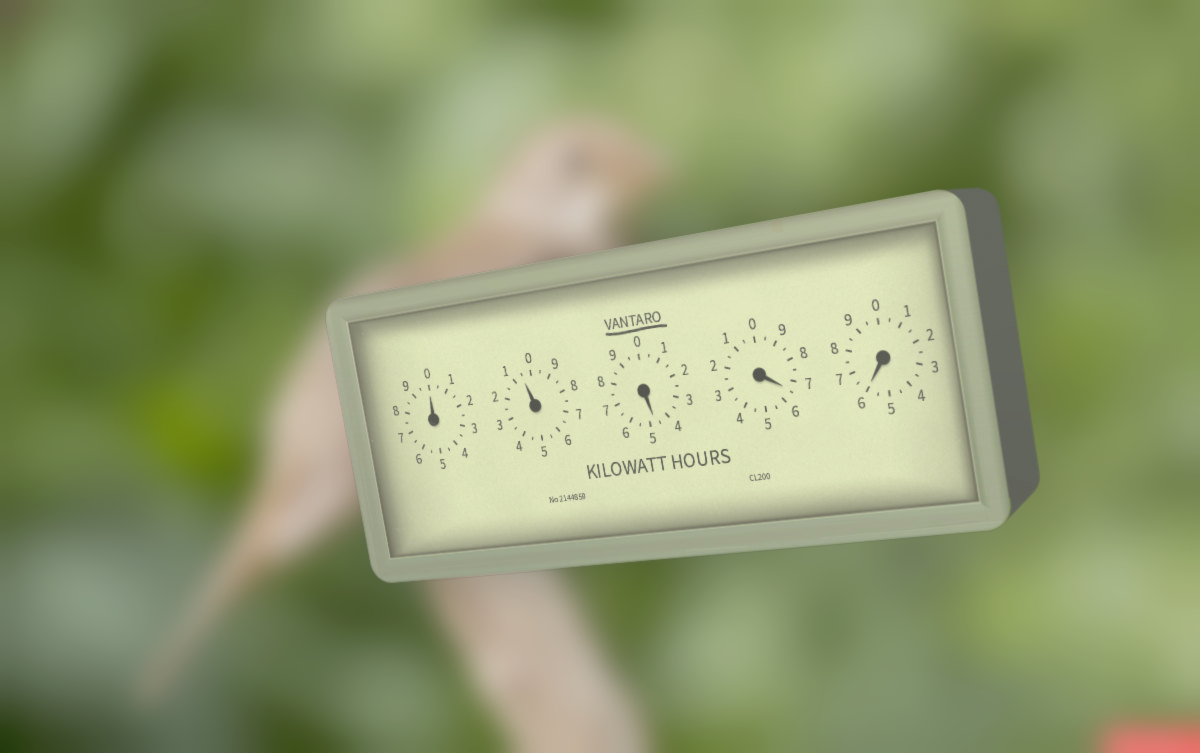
value=466 unit=kWh
